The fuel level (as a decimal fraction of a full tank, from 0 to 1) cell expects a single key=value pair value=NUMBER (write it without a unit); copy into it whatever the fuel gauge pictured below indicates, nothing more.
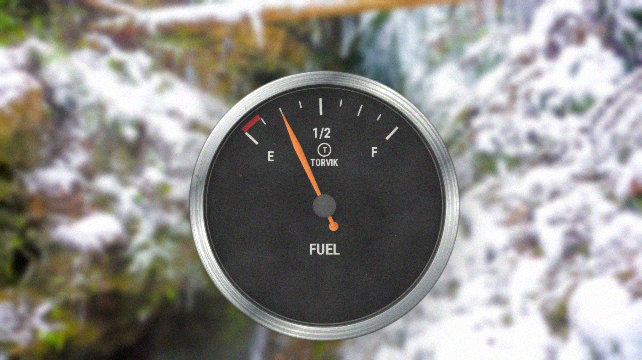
value=0.25
